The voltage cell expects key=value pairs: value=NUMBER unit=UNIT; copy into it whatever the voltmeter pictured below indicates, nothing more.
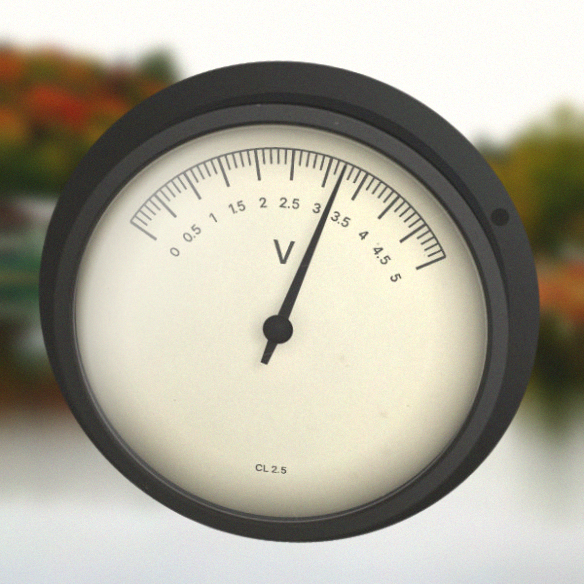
value=3.2 unit=V
